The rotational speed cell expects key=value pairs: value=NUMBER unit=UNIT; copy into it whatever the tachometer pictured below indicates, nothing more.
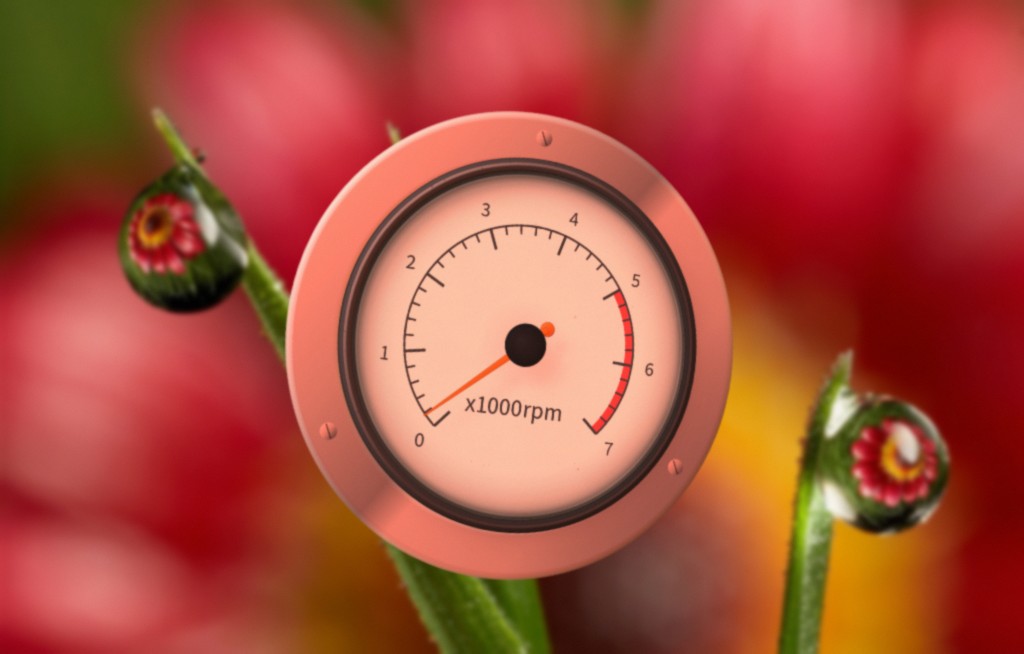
value=200 unit=rpm
